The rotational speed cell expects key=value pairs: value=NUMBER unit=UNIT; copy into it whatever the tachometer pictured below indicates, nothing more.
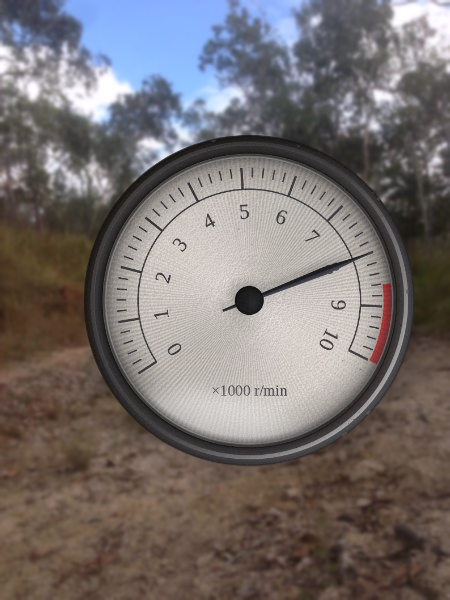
value=8000 unit=rpm
